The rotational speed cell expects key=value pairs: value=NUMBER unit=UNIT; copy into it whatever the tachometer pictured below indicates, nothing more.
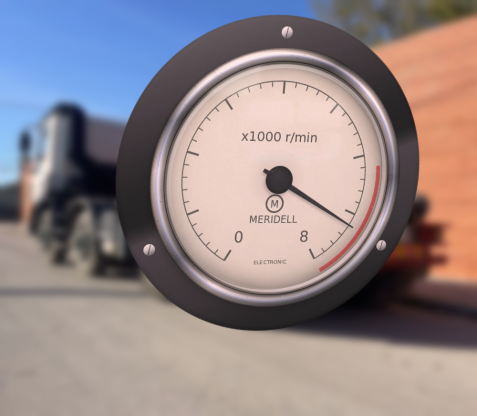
value=7200 unit=rpm
